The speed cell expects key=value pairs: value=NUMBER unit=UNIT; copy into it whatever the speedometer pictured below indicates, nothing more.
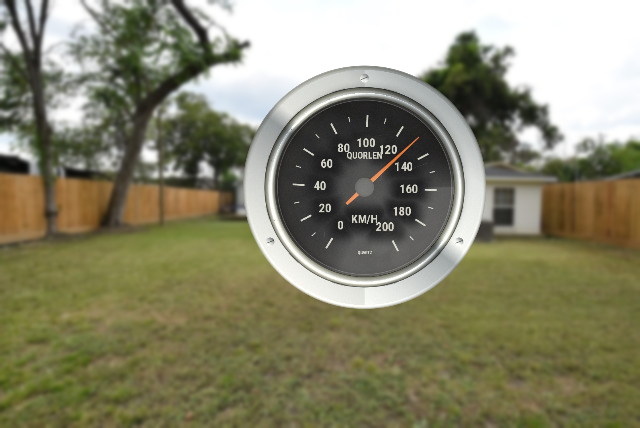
value=130 unit=km/h
